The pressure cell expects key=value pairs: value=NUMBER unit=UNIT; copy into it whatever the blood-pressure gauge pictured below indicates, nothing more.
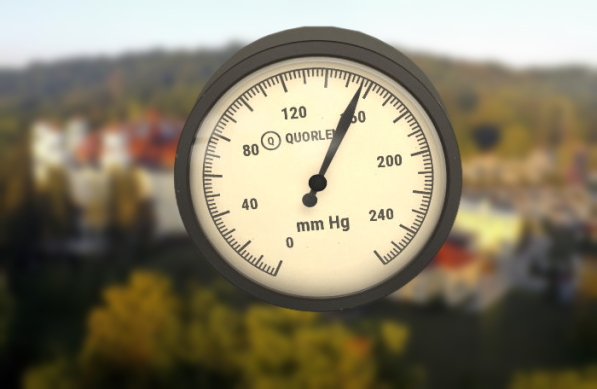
value=156 unit=mmHg
